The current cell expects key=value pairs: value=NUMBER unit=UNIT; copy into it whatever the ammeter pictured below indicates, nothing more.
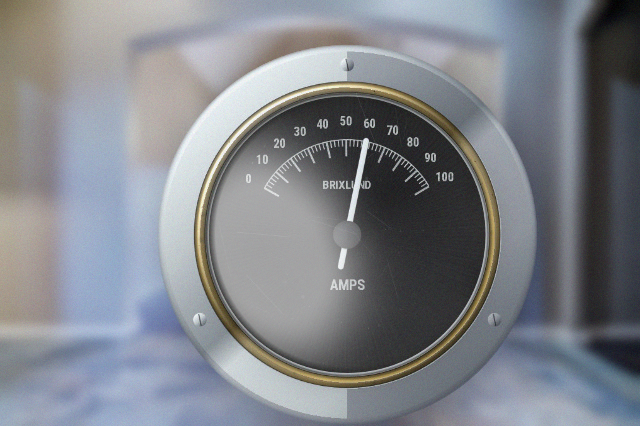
value=60 unit=A
